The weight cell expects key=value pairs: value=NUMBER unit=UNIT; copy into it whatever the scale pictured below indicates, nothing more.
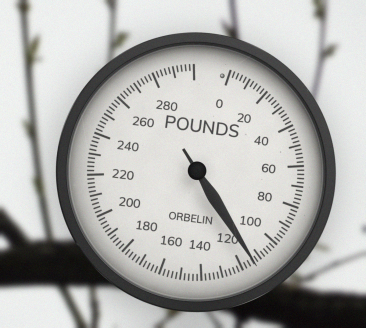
value=114 unit=lb
